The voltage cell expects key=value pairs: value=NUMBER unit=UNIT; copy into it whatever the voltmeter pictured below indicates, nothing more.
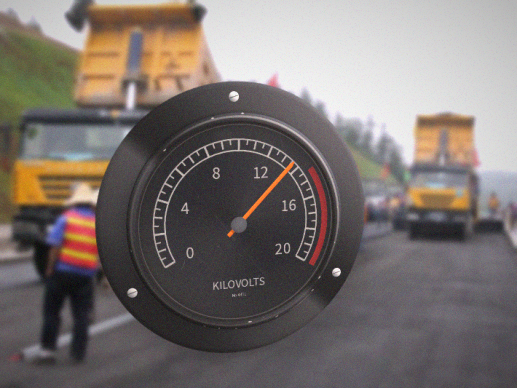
value=13.5 unit=kV
